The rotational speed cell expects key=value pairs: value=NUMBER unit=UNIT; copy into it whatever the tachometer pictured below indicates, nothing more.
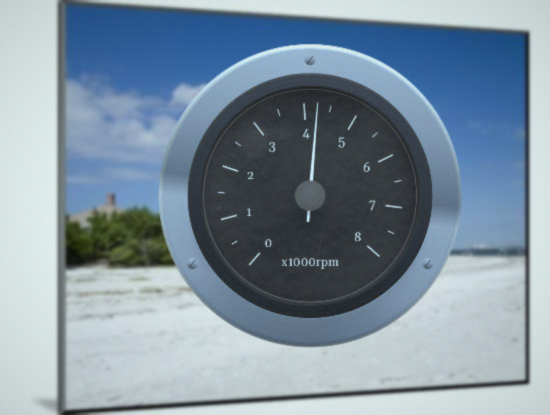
value=4250 unit=rpm
